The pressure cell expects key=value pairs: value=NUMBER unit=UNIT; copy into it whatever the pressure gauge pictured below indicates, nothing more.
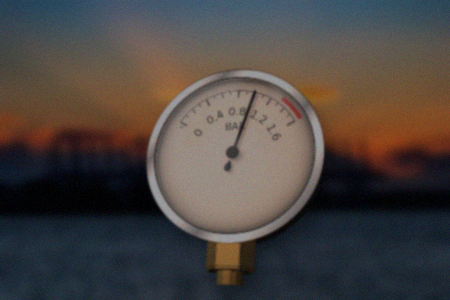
value=1 unit=bar
